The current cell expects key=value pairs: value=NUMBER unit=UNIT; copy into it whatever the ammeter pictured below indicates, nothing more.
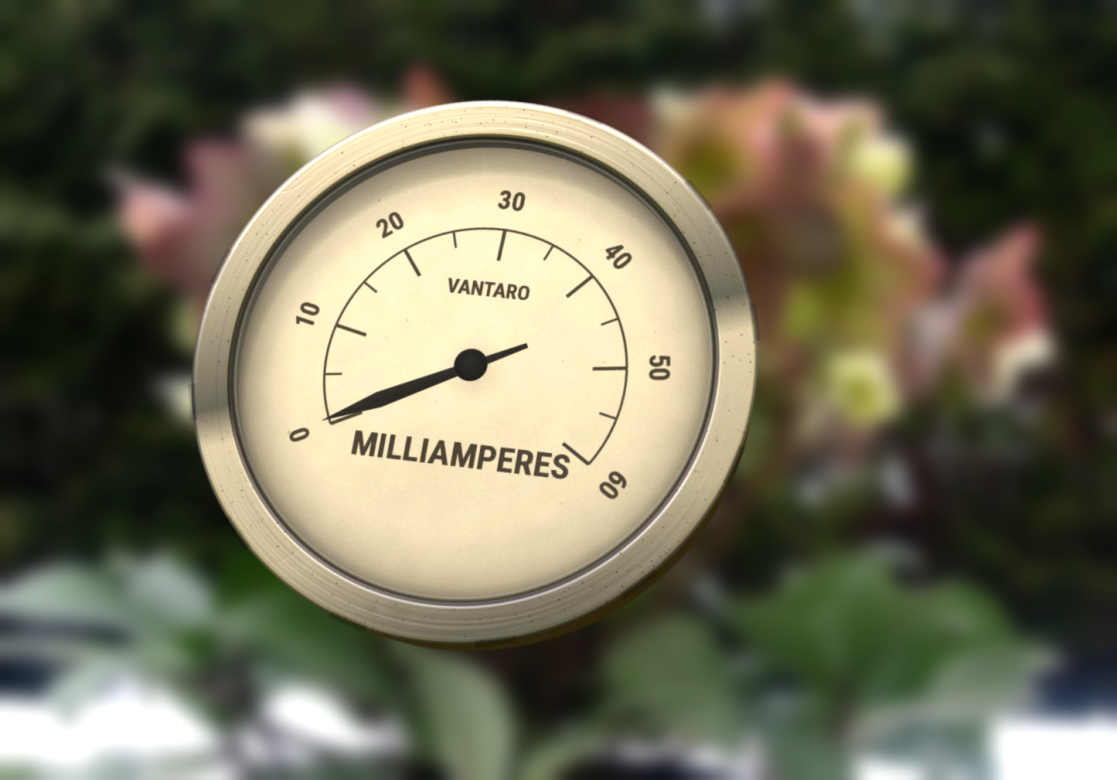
value=0 unit=mA
